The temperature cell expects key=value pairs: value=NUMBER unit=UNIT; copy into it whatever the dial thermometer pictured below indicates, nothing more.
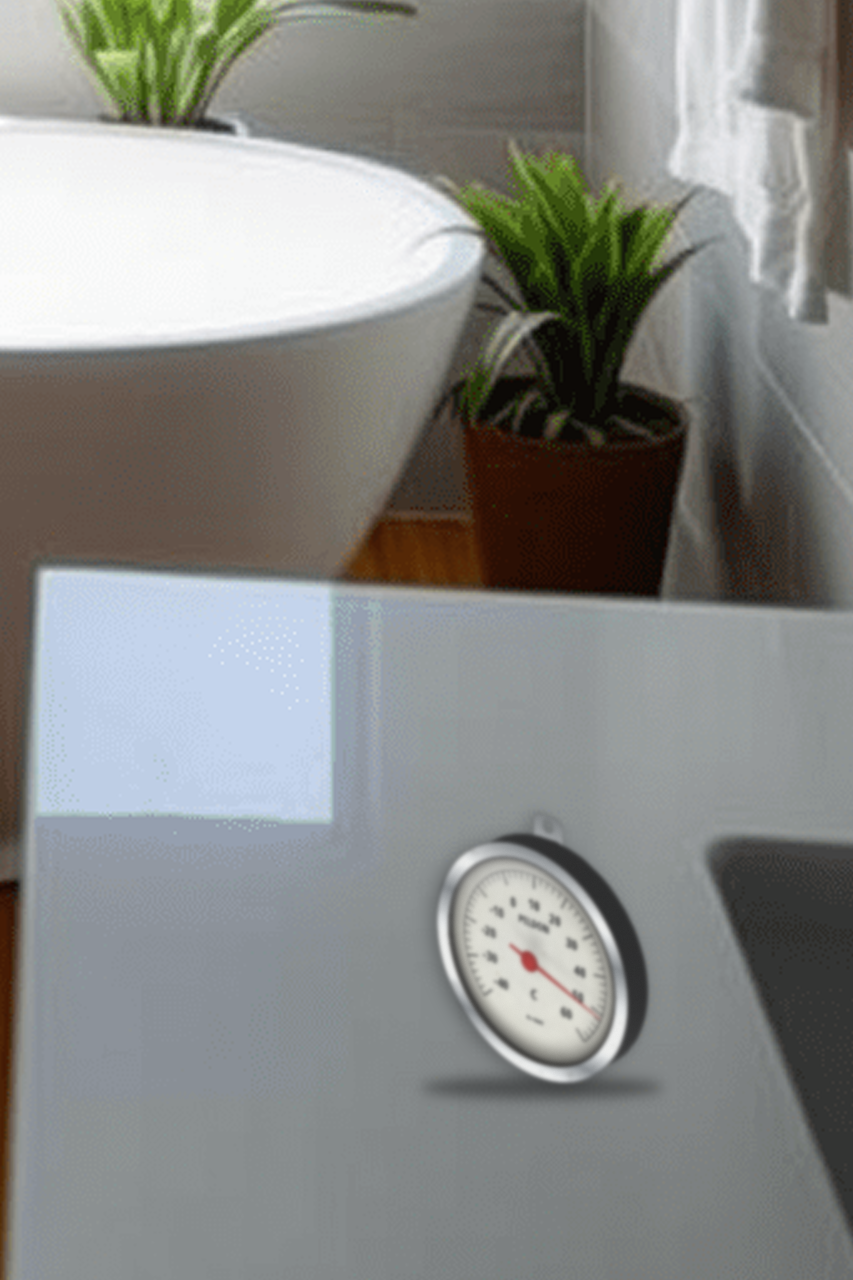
value=50 unit=°C
